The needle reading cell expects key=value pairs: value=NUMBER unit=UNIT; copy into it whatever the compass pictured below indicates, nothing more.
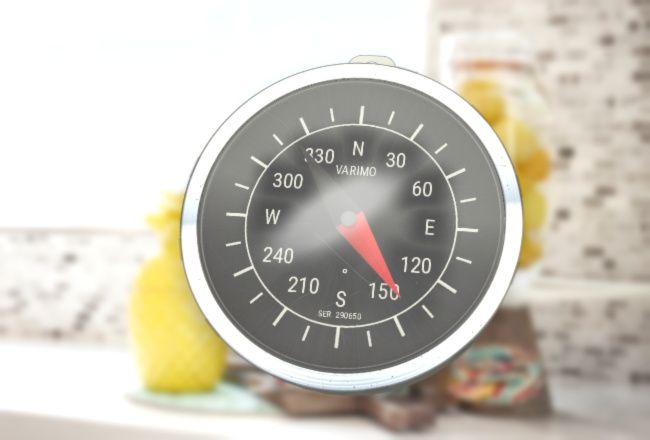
value=142.5 unit=°
